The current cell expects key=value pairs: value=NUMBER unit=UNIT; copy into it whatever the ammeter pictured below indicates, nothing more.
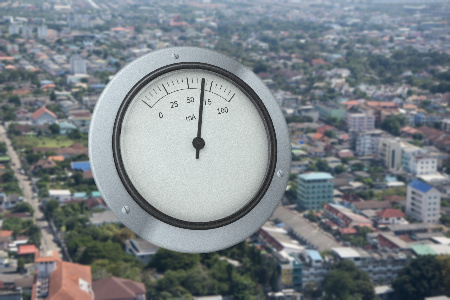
value=65 unit=mA
